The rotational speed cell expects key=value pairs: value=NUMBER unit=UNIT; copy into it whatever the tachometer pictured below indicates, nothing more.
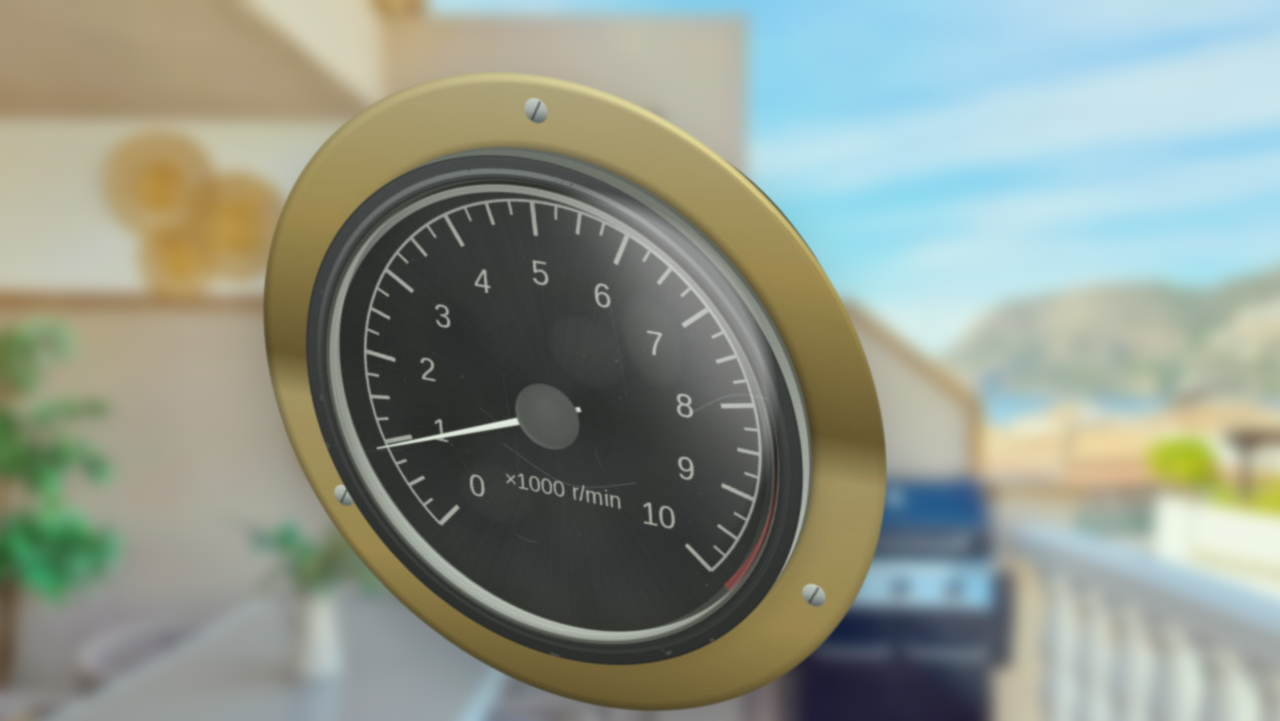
value=1000 unit=rpm
